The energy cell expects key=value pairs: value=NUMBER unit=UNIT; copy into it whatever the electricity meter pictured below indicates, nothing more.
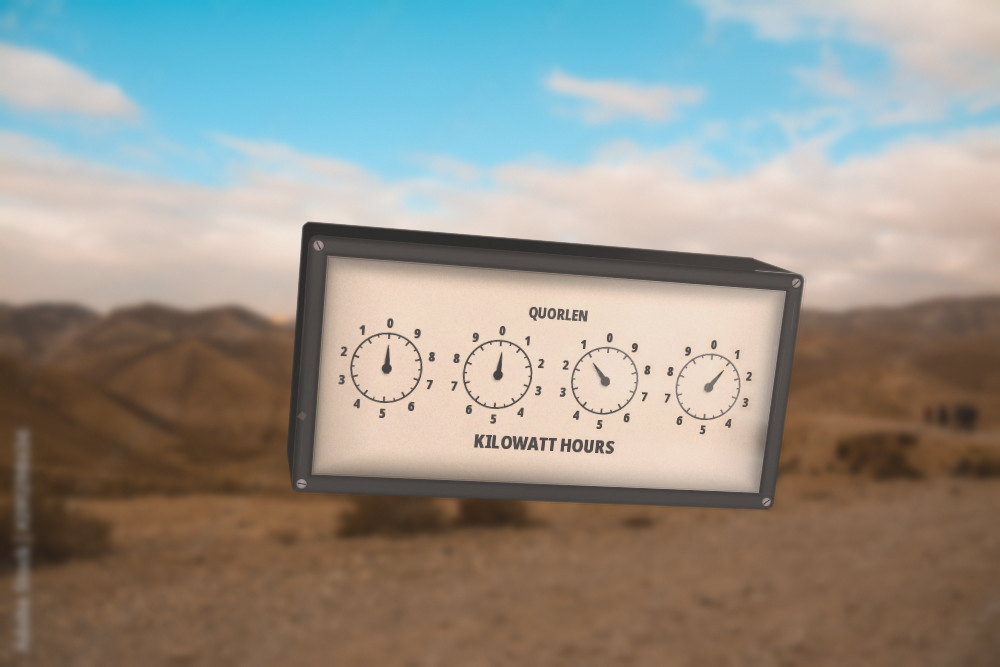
value=11 unit=kWh
